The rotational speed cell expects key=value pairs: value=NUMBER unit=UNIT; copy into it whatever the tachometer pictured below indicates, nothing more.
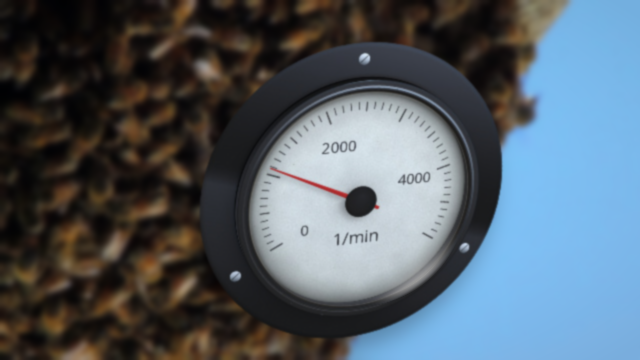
value=1100 unit=rpm
